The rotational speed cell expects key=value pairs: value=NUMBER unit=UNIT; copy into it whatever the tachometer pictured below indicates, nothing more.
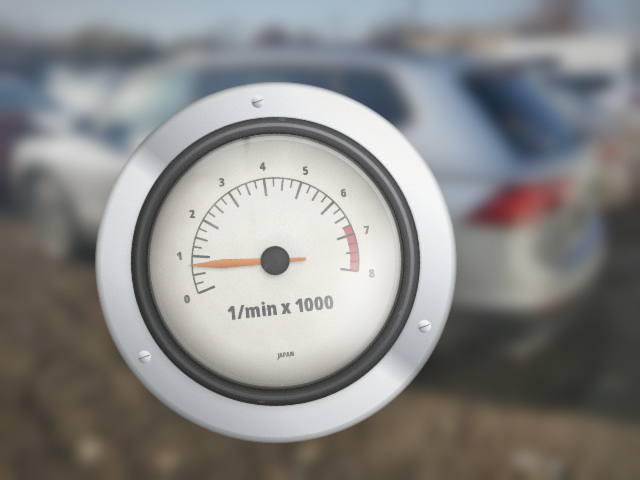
value=750 unit=rpm
